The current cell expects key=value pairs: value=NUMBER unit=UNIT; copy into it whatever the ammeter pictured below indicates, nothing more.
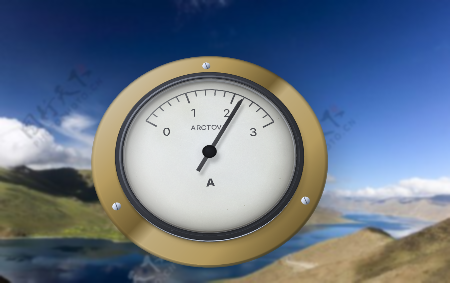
value=2.2 unit=A
